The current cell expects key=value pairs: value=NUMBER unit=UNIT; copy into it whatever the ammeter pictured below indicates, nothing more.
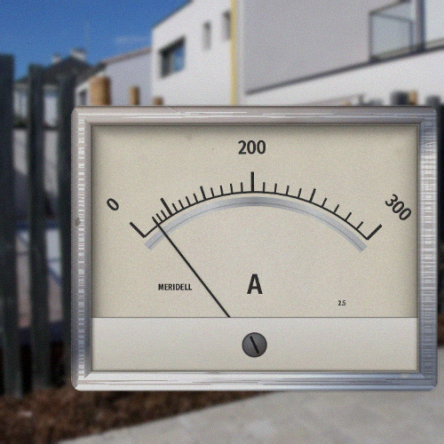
value=70 unit=A
